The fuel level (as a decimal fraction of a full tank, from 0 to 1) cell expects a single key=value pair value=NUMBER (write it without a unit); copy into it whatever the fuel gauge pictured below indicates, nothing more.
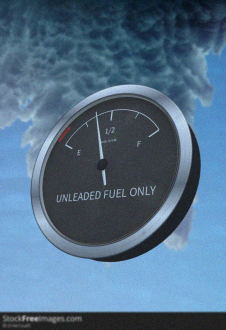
value=0.375
